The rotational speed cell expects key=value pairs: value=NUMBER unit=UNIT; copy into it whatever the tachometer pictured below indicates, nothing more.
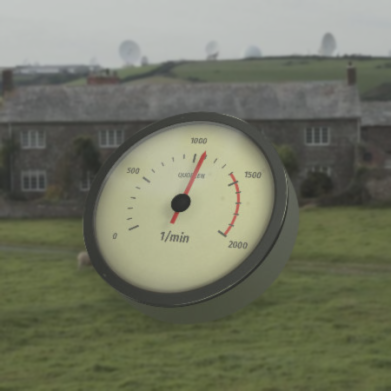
value=1100 unit=rpm
